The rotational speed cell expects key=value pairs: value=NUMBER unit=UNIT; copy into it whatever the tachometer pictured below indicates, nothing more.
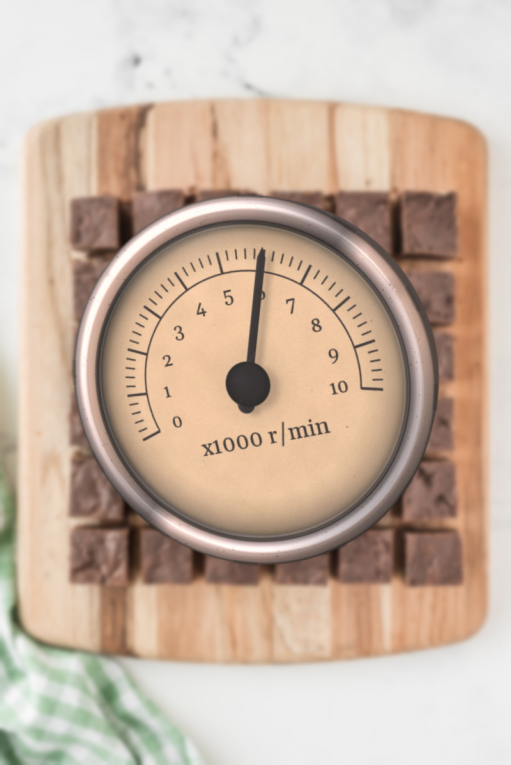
value=6000 unit=rpm
